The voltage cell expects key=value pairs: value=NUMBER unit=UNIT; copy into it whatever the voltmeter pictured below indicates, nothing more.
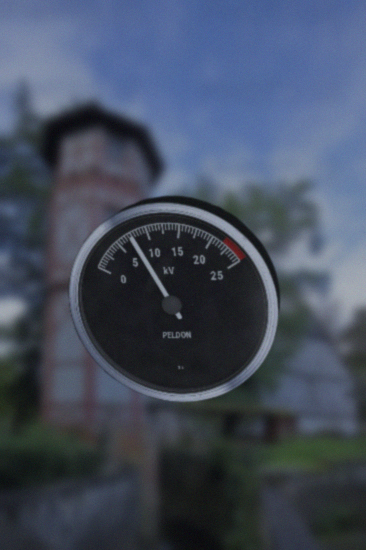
value=7.5 unit=kV
